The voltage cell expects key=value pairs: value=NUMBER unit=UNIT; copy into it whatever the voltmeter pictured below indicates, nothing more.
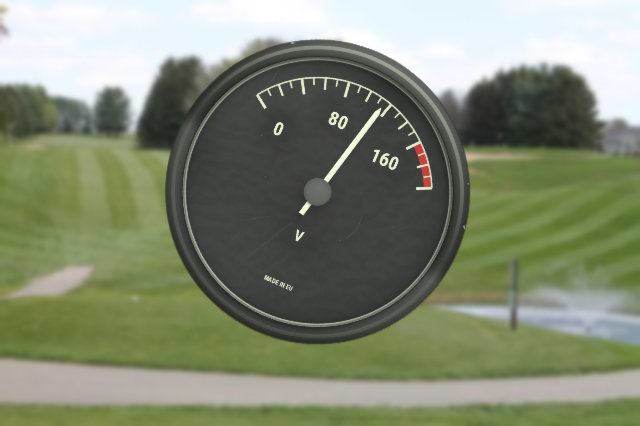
value=115 unit=V
